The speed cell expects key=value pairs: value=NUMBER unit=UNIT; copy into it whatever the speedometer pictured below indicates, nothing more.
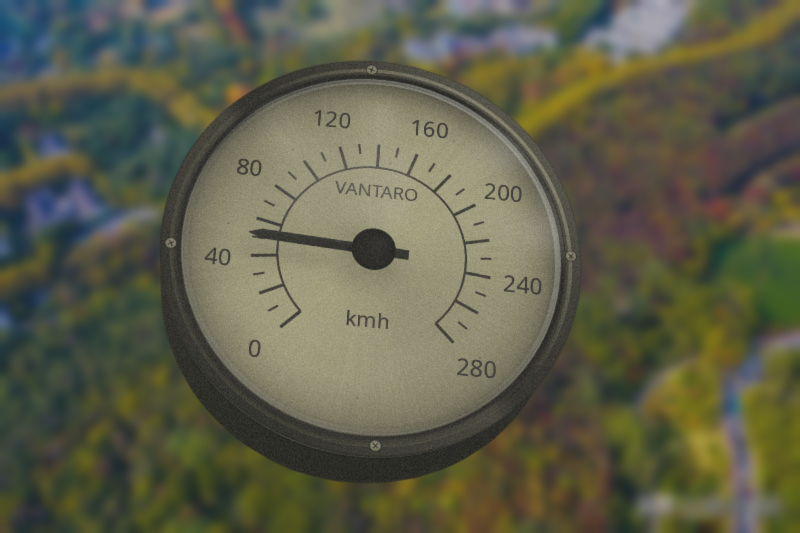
value=50 unit=km/h
